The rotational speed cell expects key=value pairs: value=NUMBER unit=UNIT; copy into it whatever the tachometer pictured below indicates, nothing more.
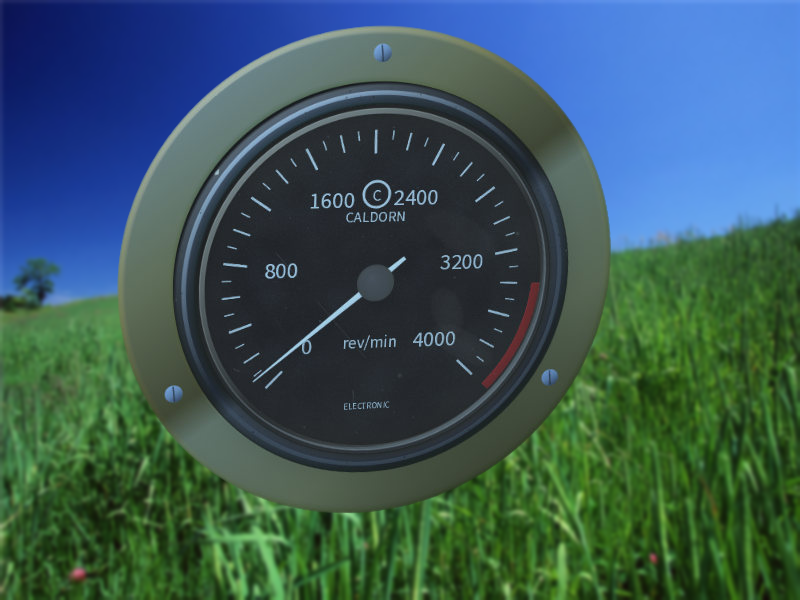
value=100 unit=rpm
